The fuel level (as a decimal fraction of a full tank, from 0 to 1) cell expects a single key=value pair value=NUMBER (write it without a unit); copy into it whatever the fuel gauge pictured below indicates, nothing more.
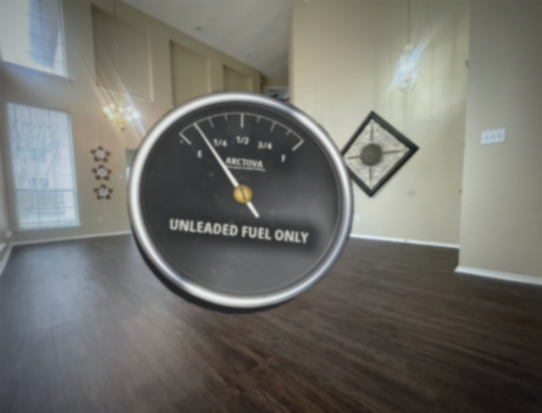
value=0.125
